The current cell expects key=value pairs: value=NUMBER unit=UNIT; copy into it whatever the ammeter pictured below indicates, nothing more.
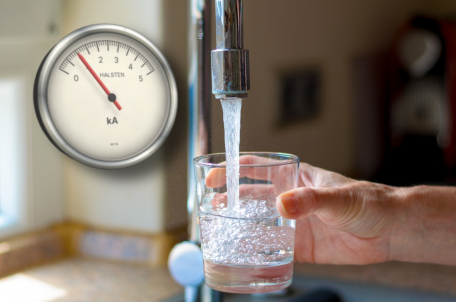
value=1 unit=kA
